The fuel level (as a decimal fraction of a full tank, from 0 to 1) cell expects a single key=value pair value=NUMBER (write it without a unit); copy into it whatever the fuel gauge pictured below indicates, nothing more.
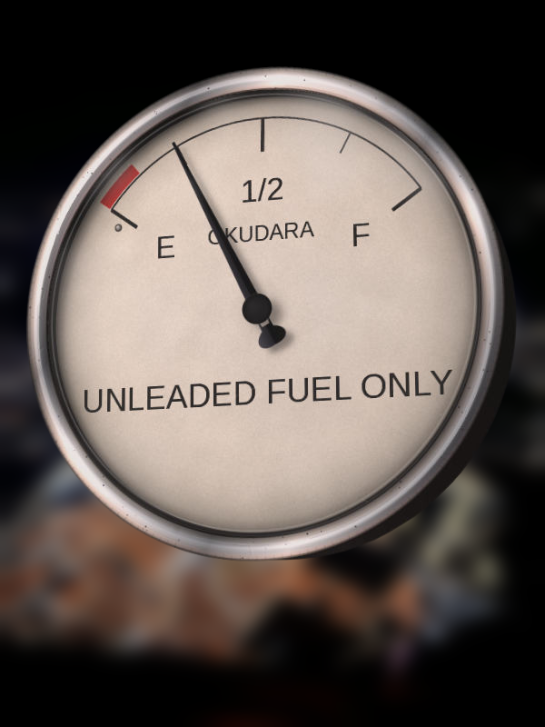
value=0.25
